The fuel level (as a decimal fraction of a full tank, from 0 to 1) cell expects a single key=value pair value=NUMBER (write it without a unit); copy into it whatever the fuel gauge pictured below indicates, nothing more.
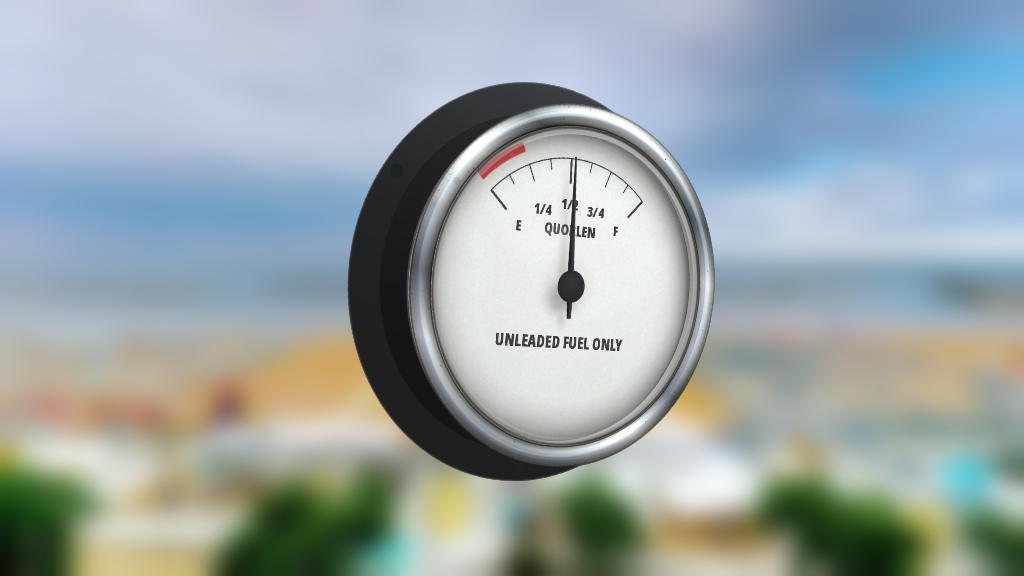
value=0.5
